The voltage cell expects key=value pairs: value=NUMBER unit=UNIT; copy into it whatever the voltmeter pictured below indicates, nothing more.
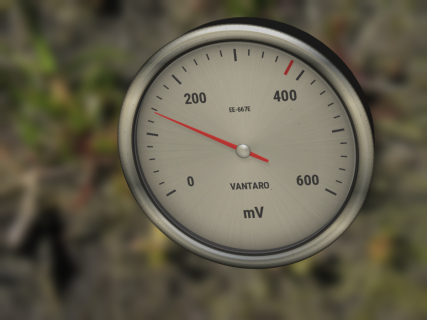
value=140 unit=mV
